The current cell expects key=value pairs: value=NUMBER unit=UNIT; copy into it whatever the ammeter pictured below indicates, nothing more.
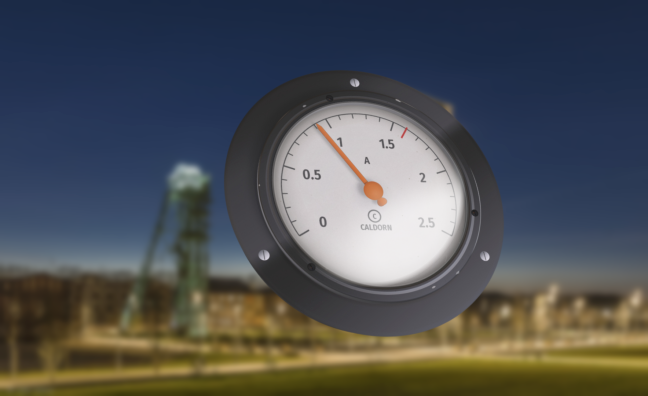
value=0.9 unit=A
